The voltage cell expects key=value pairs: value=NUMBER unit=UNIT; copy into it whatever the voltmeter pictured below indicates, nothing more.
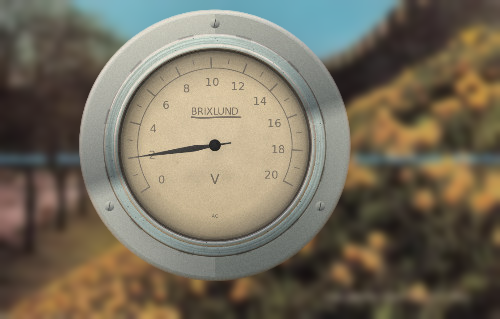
value=2 unit=V
